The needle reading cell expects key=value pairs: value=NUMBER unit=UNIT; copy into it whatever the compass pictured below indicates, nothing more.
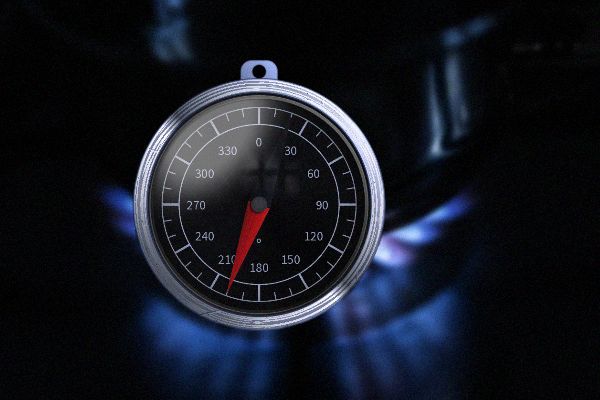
value=200 unit=°
